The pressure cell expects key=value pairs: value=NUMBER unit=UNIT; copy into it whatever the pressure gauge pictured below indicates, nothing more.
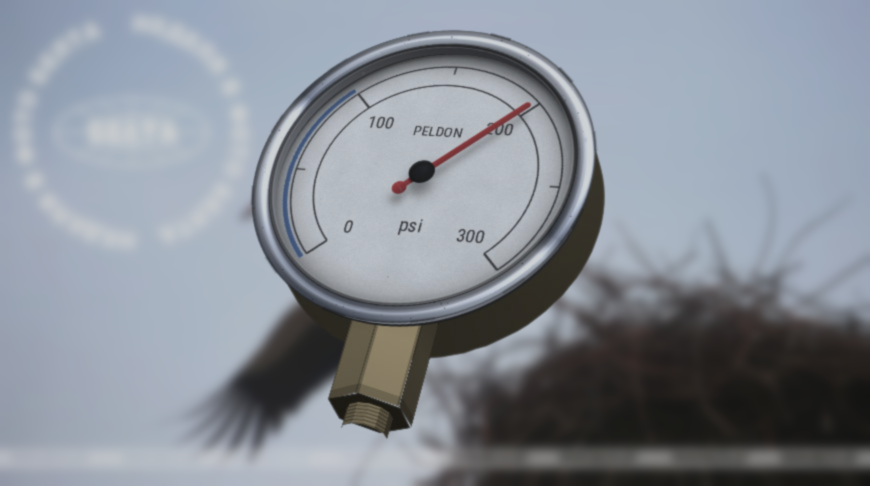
value=200 unit=psi
